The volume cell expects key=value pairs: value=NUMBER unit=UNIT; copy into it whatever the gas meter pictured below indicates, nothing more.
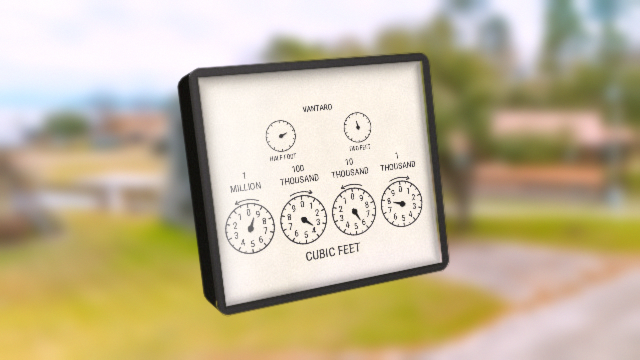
value=935800 unit=ft³
